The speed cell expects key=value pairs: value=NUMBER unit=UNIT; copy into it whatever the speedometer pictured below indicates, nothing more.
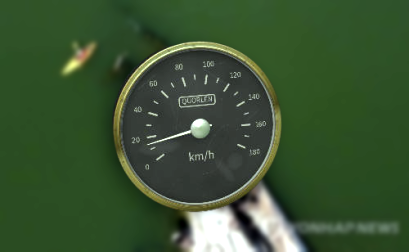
value=15 unit=km/h
